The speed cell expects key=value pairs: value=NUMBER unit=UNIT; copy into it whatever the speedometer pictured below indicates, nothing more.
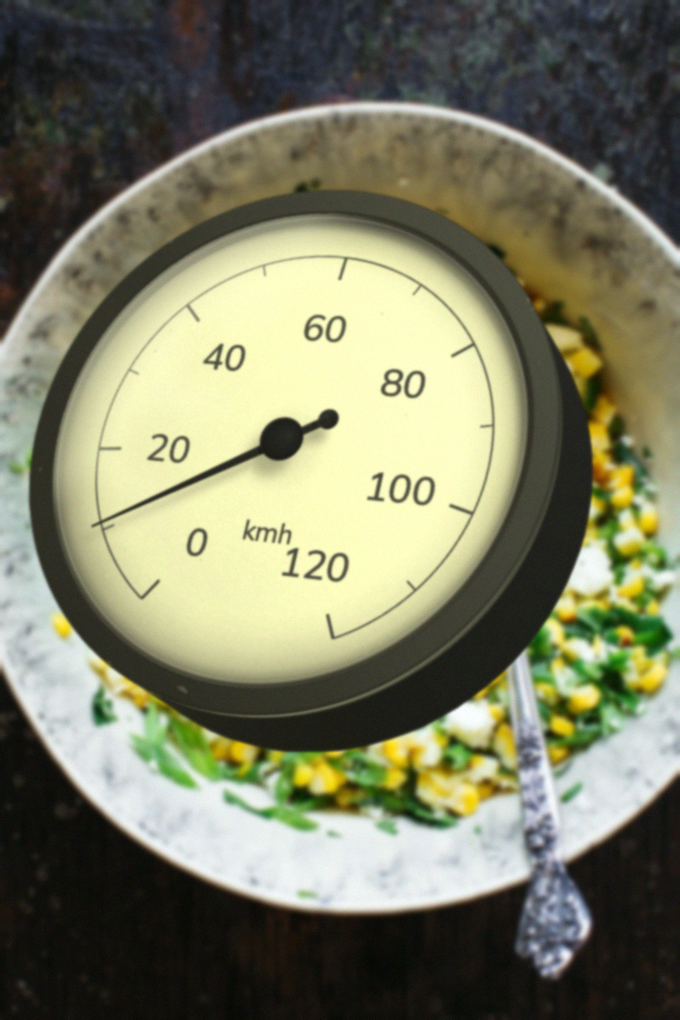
value=10 unit=km/h
